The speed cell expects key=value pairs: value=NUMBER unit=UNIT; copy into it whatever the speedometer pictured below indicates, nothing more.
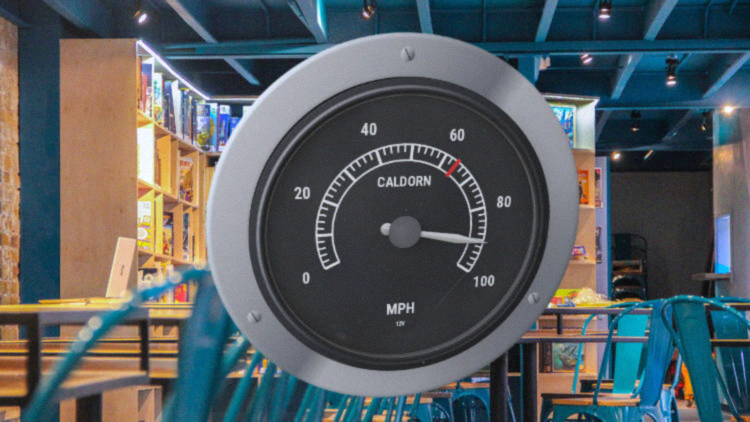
value=90 unit=mph
